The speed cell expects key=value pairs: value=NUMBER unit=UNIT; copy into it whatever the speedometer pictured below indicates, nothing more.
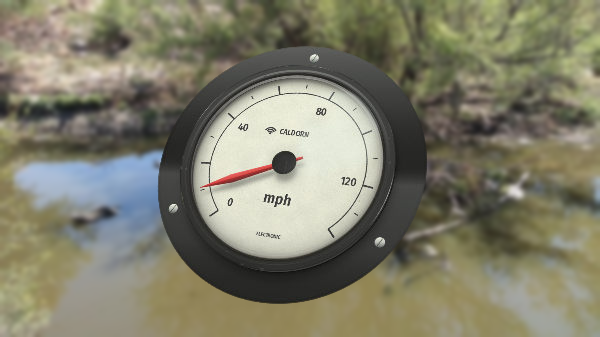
value=10 unit=mph
